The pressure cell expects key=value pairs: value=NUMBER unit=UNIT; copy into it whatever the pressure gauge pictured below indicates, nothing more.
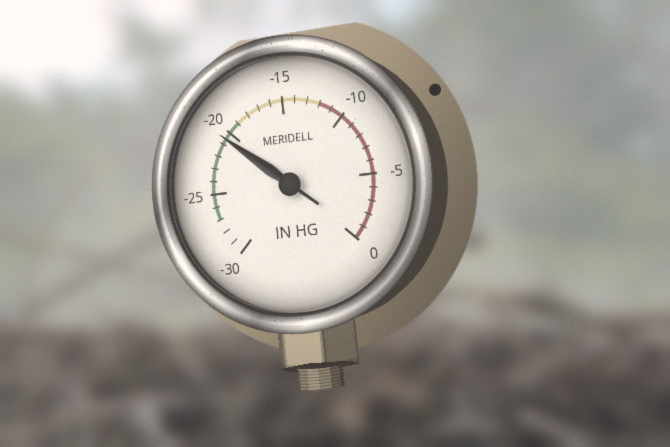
value=-20.5 unit=inHg
